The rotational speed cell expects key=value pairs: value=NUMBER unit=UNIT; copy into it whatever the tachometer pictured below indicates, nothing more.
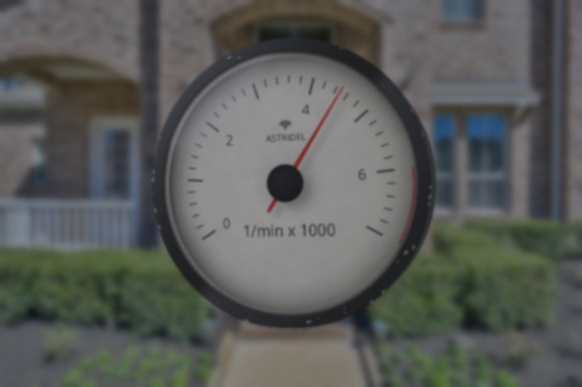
value=4500 unit=rpm
